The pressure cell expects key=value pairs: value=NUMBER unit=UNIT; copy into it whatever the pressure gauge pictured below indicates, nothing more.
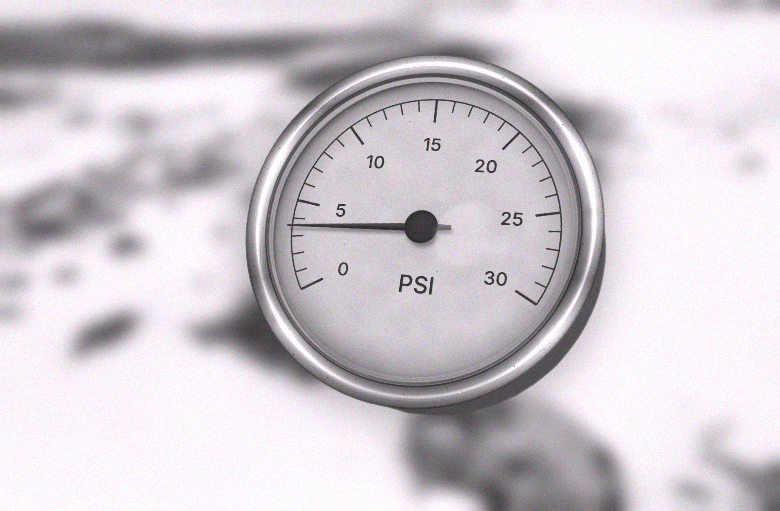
value=3.5 unit=psi
